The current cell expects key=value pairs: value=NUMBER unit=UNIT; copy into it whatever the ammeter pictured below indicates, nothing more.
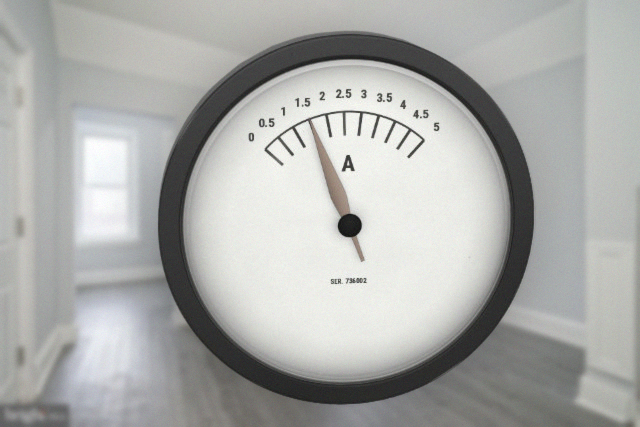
value=1.5 unit=A
